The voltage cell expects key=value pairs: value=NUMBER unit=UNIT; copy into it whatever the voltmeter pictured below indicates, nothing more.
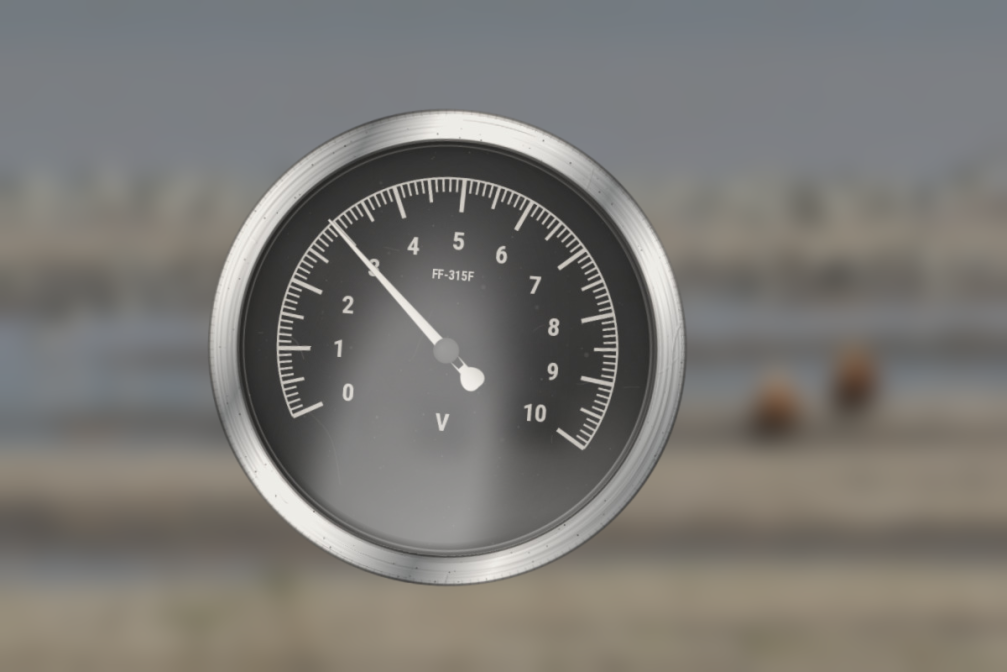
value=3 unit=V
